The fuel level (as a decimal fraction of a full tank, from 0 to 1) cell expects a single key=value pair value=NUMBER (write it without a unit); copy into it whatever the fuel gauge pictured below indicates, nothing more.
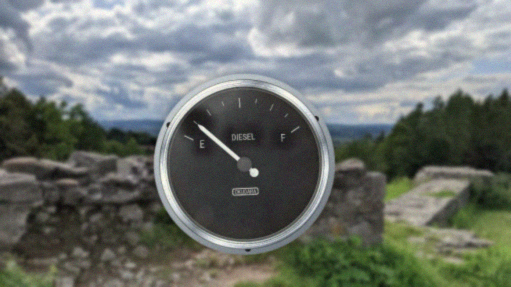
value=0.125
